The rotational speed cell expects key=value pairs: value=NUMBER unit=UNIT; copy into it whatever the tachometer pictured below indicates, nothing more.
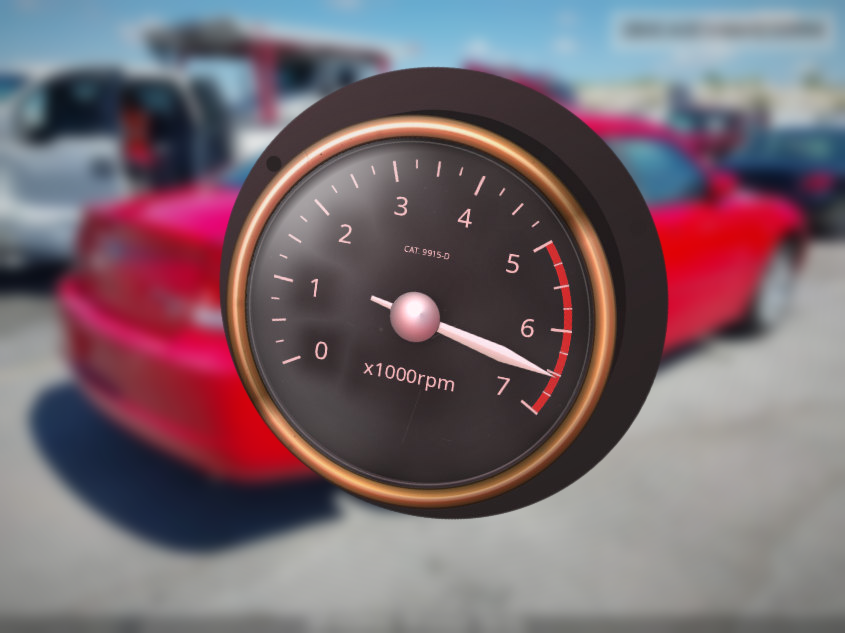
value=6500 unit=rpm
